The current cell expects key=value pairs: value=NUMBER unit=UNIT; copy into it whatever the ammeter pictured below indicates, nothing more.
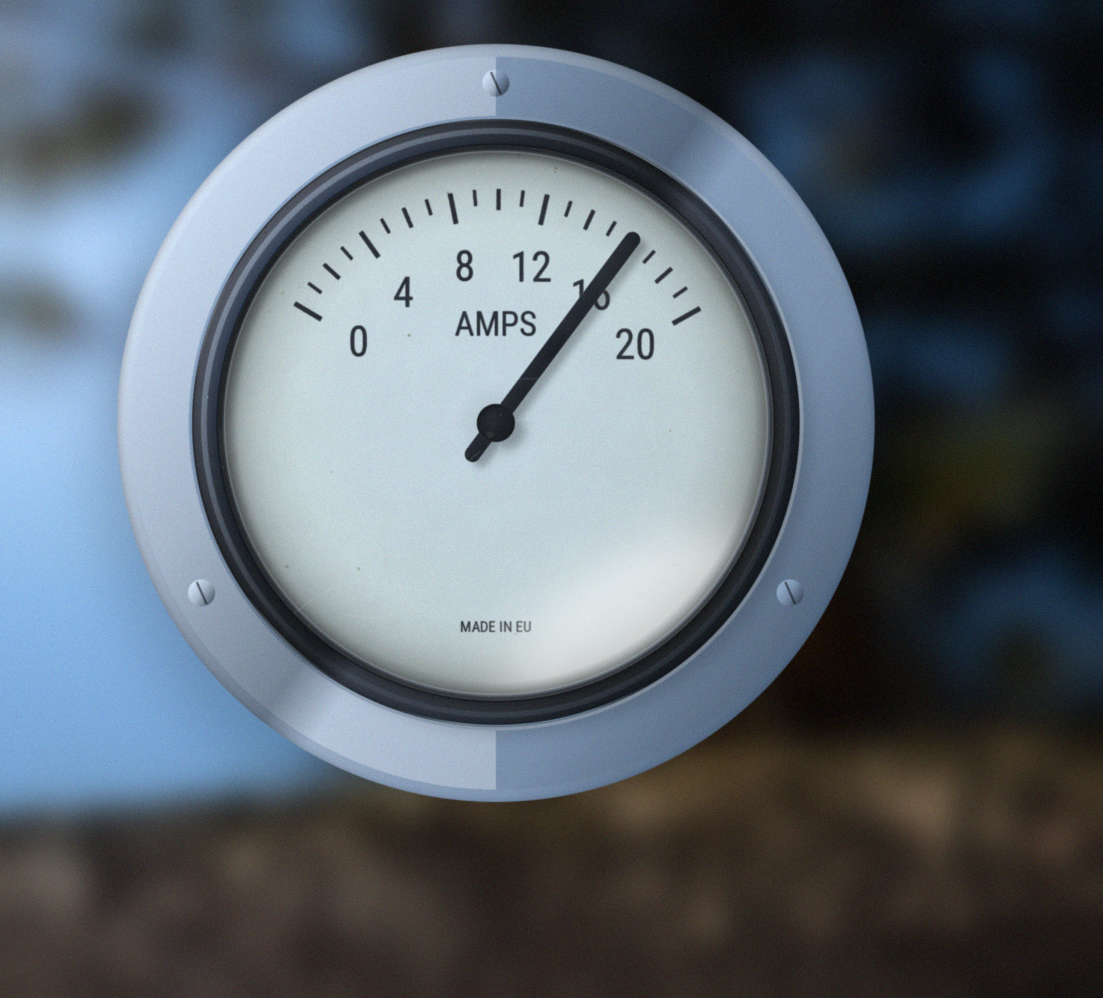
value=16 unit=A
